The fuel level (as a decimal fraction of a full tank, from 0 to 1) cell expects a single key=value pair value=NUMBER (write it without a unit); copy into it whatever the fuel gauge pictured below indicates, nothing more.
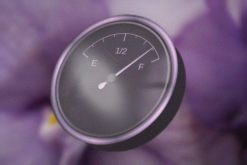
value=0.875
